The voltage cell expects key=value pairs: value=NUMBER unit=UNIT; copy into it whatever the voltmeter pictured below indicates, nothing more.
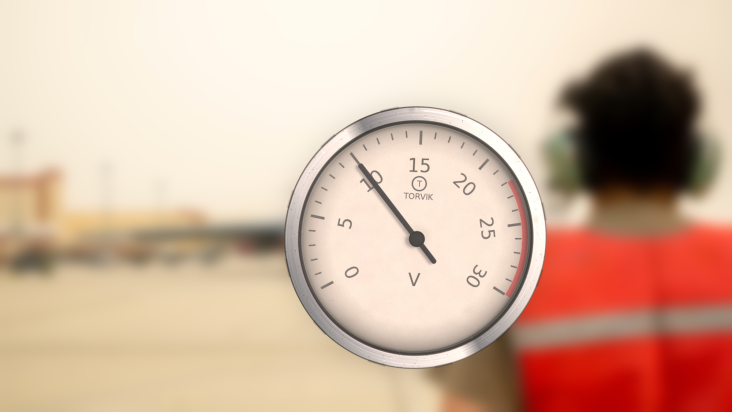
value=10 unit=V
